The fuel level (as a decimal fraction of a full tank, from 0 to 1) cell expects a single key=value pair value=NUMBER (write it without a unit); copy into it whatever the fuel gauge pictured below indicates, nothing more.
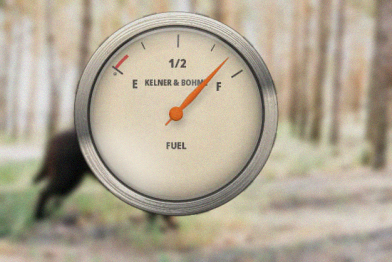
value=0.875
